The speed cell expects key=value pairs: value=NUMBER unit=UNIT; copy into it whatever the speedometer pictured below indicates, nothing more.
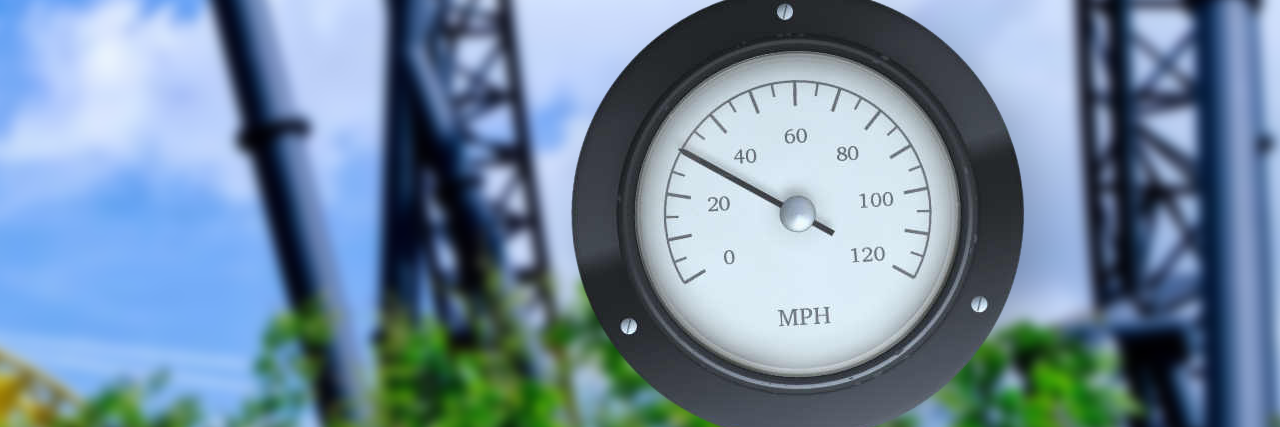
value=30 unit=mph
